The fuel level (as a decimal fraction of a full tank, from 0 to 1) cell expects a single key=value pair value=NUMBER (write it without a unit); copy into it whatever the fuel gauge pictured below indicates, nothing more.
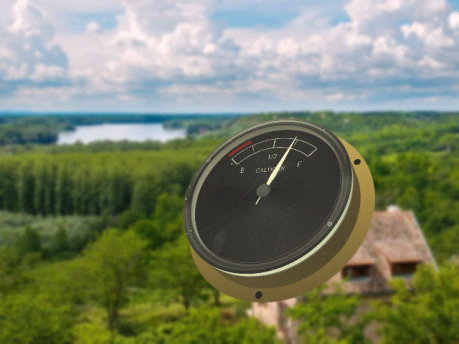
value=0.75
